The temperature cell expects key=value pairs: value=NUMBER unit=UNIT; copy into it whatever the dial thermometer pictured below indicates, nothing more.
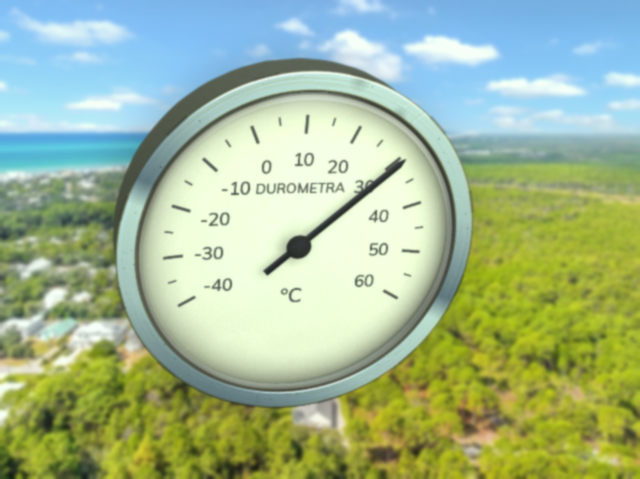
value=30 unit=°C
